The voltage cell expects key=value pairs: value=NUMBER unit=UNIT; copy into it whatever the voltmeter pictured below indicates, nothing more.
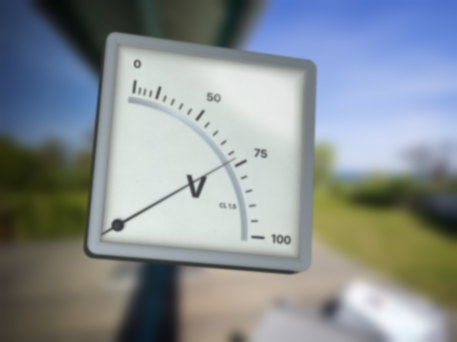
value=72.5 unit=V
